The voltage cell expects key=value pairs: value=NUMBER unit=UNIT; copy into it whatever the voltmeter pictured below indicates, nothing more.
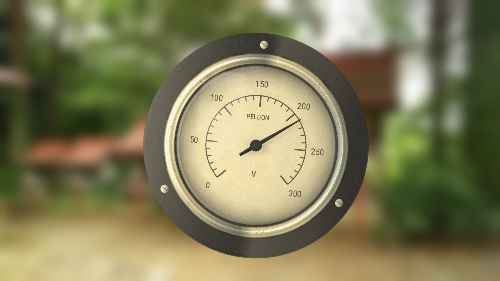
value=210 unit=V
